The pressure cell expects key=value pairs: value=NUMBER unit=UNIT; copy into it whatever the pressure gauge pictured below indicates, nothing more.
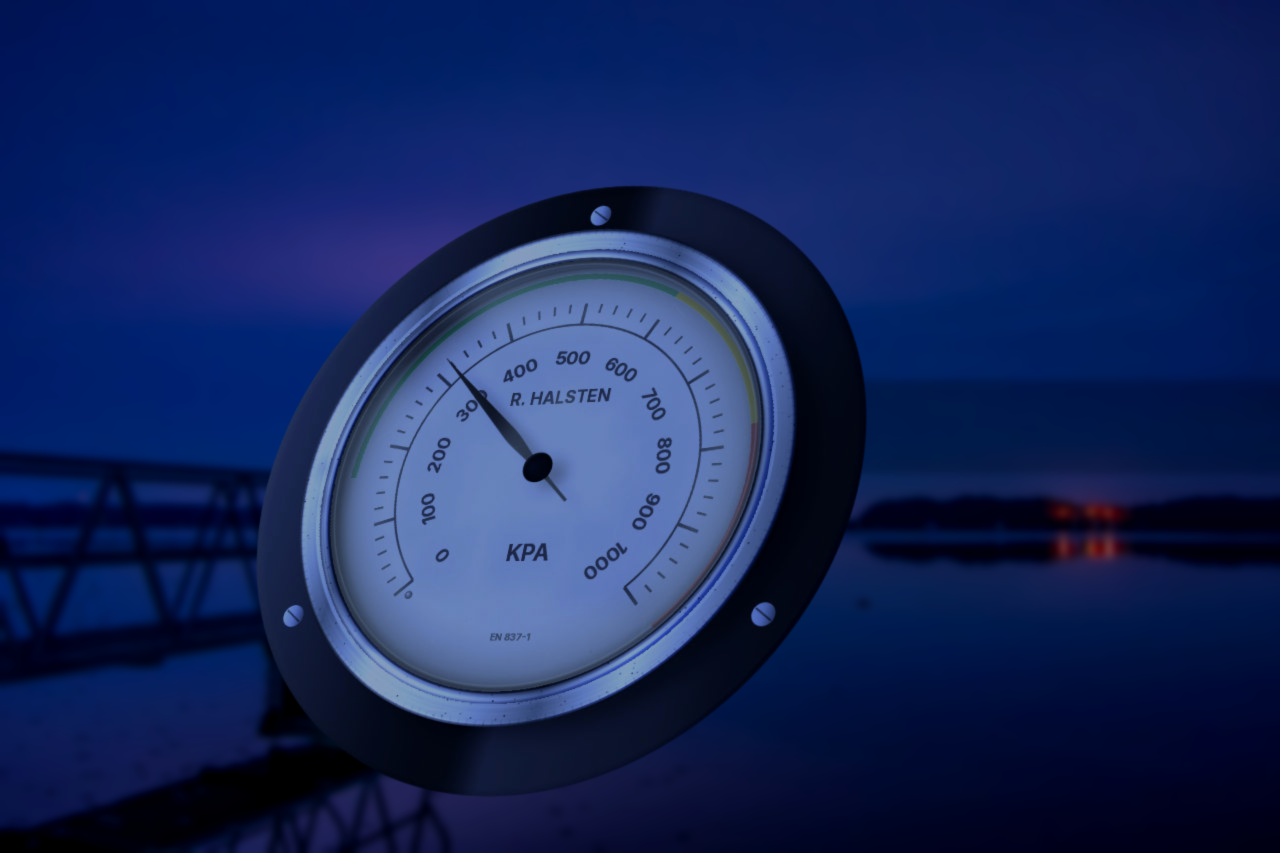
value=320 unit=kPa
